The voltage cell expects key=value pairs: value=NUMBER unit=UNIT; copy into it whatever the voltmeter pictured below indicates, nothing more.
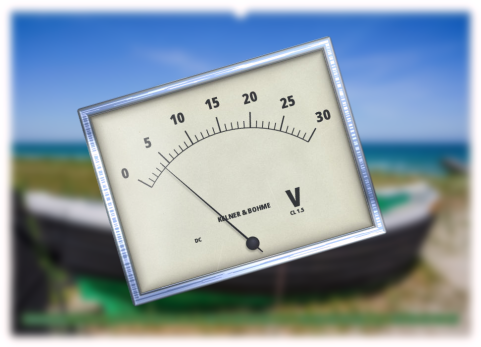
value=4 unit=V
